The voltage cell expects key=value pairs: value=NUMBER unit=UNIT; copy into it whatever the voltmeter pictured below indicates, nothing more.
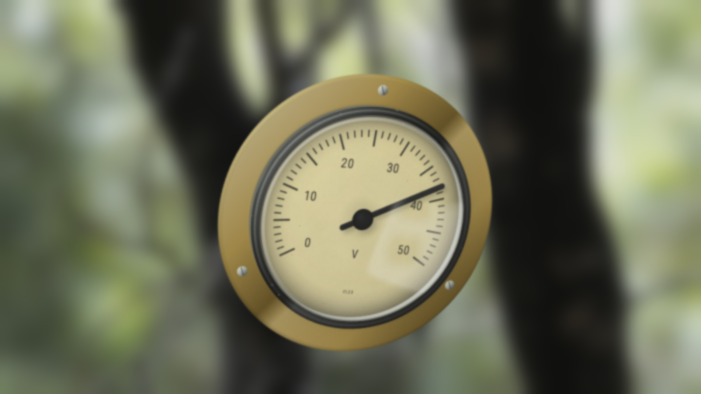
value=38 unit=V
